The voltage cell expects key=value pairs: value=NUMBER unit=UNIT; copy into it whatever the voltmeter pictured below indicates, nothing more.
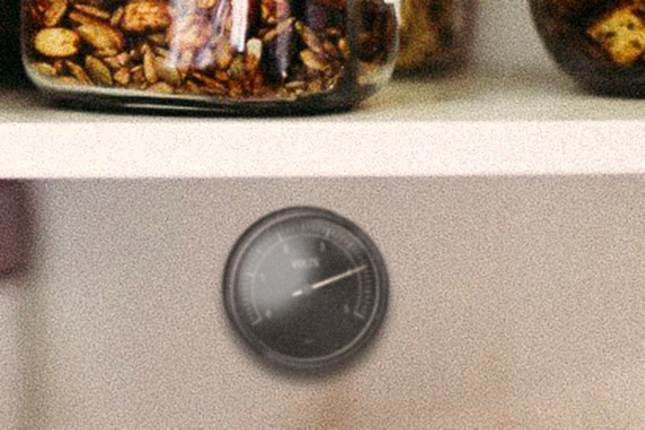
value=4 unit=V
